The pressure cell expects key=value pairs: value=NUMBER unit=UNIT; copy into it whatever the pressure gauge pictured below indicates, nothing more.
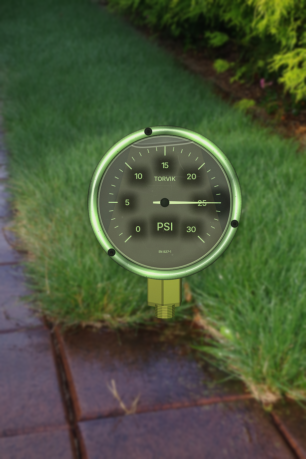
value=25 unit=psi
